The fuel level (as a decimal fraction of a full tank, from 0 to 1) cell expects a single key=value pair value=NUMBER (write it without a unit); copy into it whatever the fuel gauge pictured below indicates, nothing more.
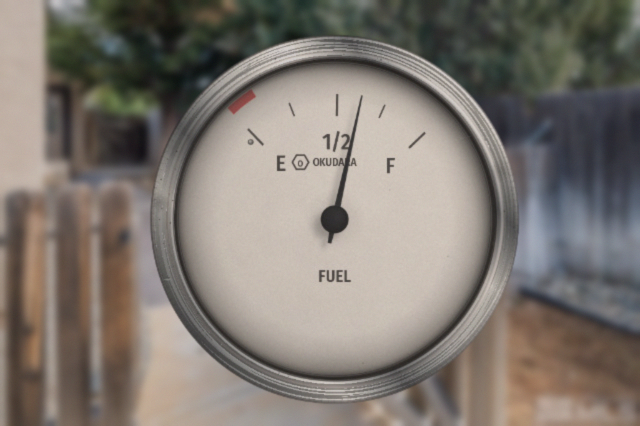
value=0.625
